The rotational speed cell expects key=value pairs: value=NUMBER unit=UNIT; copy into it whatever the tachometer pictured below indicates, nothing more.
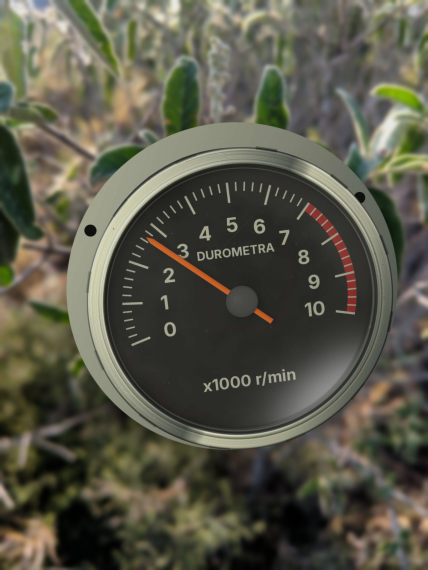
value=2700 unit=rpm
